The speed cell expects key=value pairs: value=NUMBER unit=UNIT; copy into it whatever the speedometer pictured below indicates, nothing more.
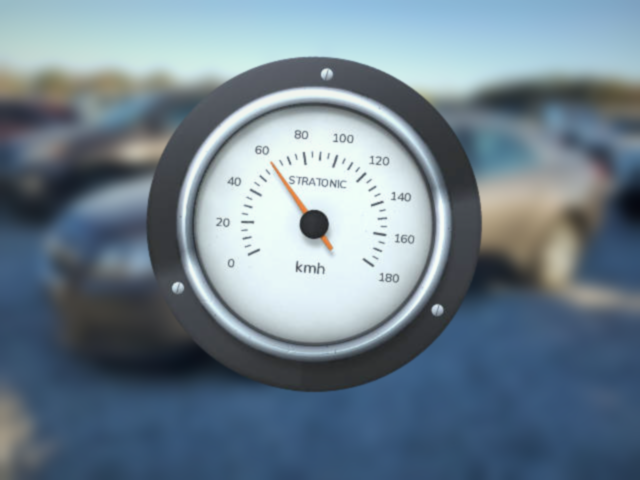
value=60 unit=km/h
